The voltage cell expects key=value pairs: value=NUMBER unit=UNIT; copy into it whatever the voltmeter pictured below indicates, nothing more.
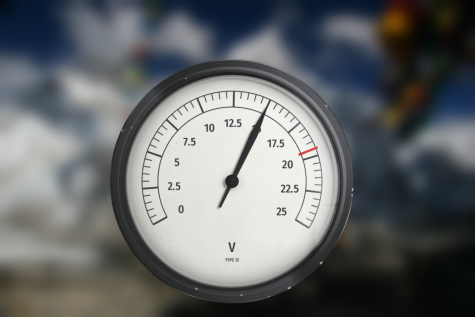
value=15 unit=V
